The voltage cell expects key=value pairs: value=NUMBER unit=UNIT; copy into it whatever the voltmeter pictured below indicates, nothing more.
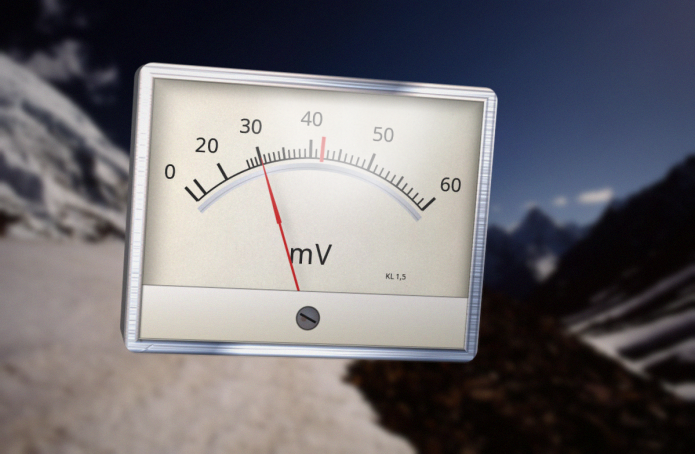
value=30 unit=mV
